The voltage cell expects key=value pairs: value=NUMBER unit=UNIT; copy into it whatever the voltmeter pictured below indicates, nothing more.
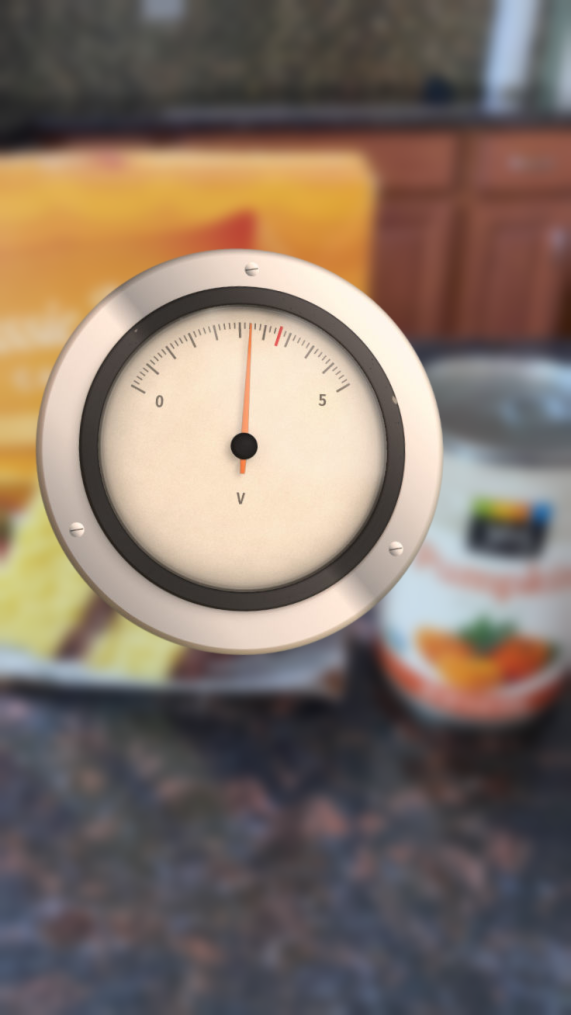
value=2.7 unit=V
